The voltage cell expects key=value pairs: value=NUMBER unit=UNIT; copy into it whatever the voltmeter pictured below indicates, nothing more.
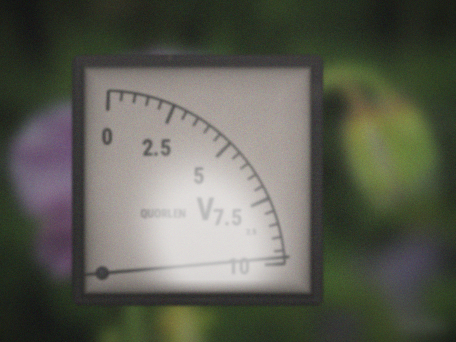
value=9.75 unit=V
